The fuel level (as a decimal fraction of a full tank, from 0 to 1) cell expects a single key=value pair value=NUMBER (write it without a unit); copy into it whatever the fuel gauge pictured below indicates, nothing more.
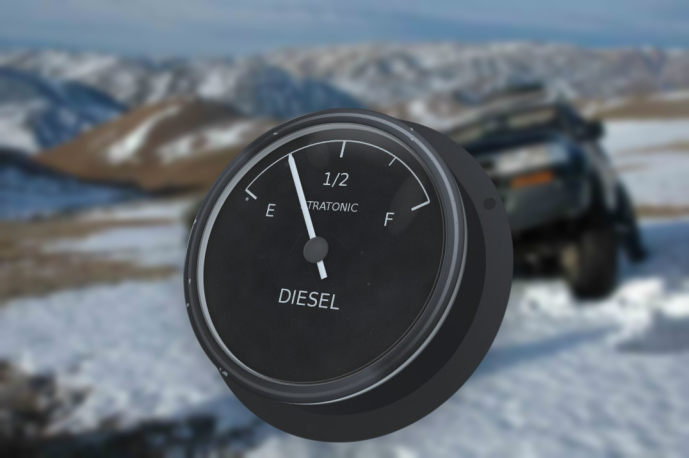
value=0.25
